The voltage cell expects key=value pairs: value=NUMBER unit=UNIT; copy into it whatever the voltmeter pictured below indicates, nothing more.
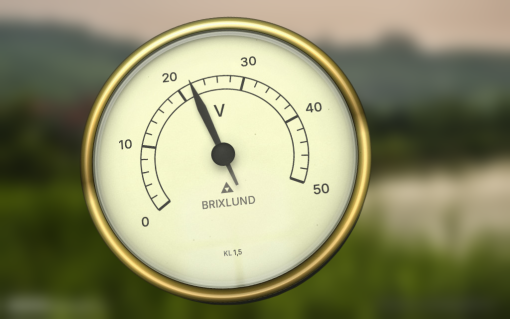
value=22 unit=V
